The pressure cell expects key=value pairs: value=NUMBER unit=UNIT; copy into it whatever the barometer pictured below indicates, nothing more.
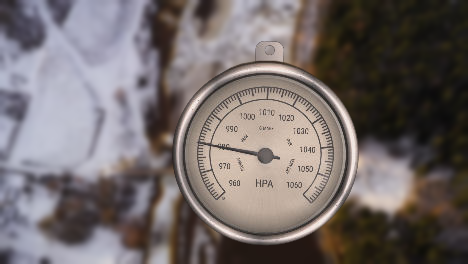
value=980 unit=hPa
